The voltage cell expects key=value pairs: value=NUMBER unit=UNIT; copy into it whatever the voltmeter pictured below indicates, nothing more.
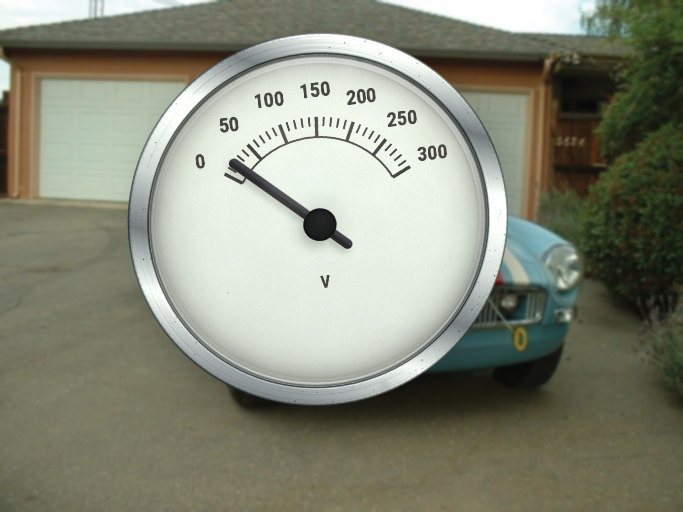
value=20 unit=V
